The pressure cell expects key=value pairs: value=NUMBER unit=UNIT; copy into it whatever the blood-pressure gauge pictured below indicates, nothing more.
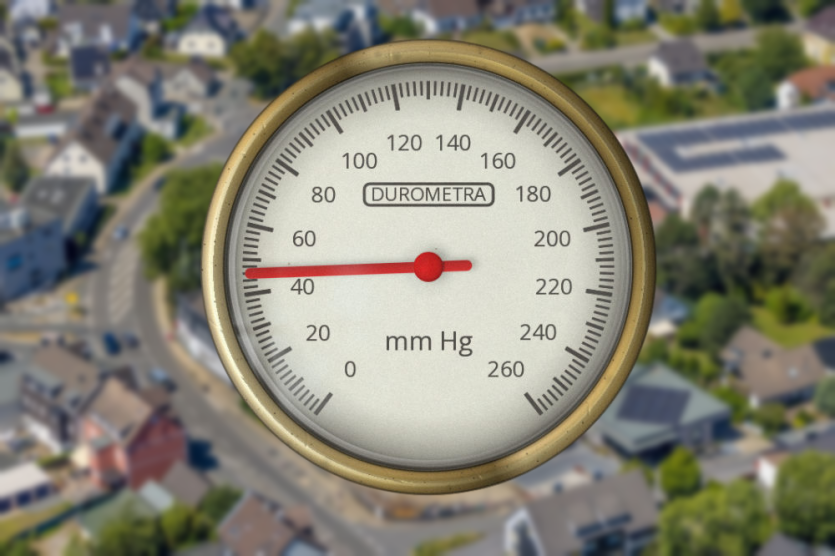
value=46 unit=mmHg
